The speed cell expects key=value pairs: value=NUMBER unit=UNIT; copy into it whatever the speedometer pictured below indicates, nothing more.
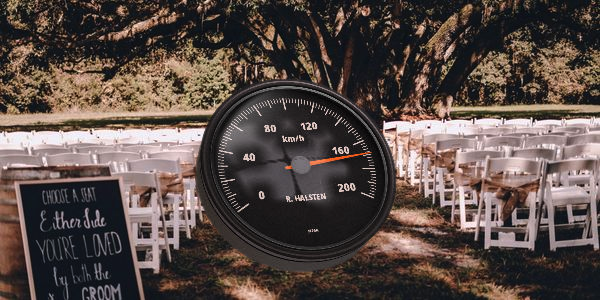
value=170 unit=km/h
